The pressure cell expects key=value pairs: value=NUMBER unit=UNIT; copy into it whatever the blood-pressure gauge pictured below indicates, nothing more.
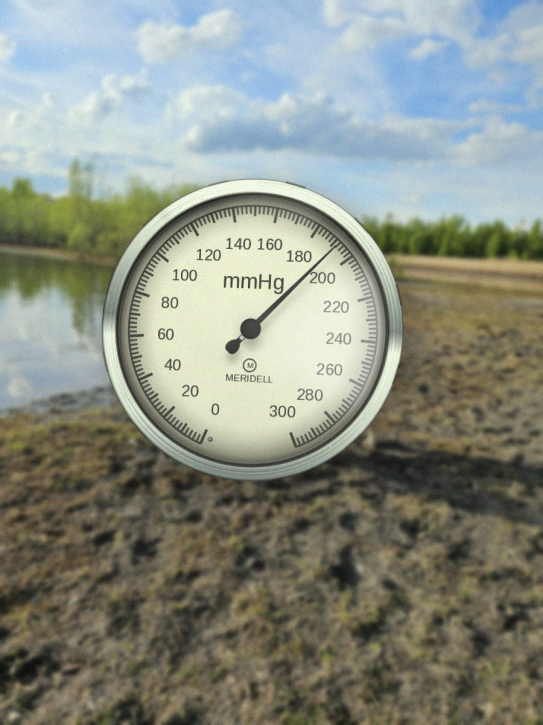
value=192 unit=mmHg
